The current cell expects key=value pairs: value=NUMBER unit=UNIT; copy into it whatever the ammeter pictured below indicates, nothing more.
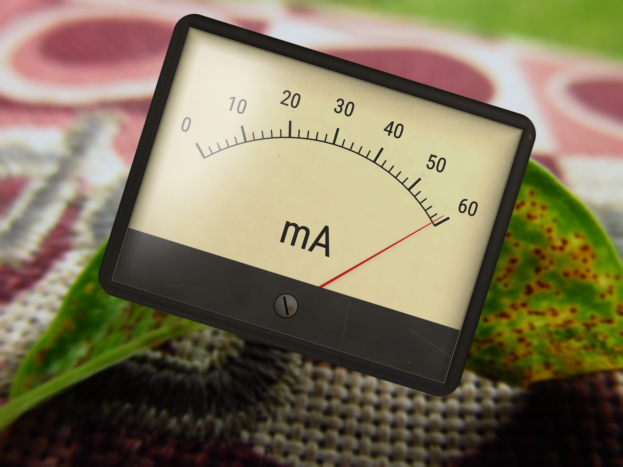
value=59 unit=mA
